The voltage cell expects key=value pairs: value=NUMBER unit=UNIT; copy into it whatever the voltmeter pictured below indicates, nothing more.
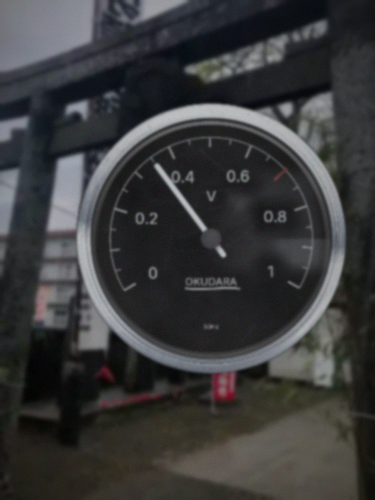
value=0.35 unit=V
